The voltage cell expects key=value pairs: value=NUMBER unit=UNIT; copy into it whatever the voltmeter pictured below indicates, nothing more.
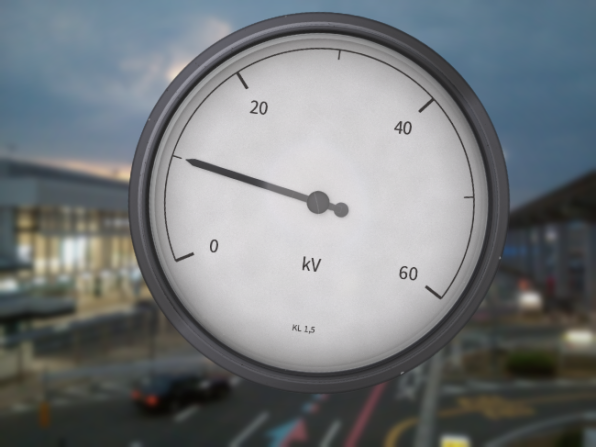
value=10 unit=kV
